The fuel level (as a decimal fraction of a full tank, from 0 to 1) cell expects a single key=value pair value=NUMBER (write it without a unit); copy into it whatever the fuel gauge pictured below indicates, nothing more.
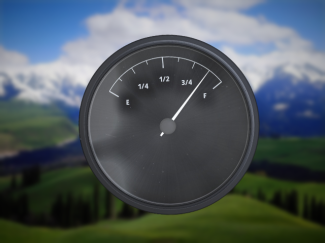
value=0.875
